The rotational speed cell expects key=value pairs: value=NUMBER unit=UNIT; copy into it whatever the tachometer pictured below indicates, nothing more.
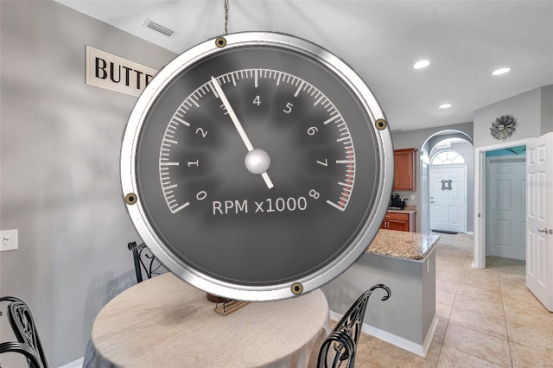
value=3100 unit=rpm
